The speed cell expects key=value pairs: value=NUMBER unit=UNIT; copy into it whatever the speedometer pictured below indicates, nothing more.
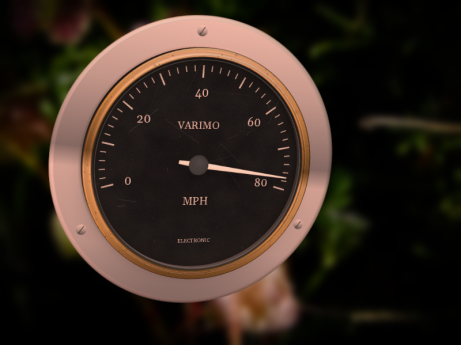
value=77 unit=mph
